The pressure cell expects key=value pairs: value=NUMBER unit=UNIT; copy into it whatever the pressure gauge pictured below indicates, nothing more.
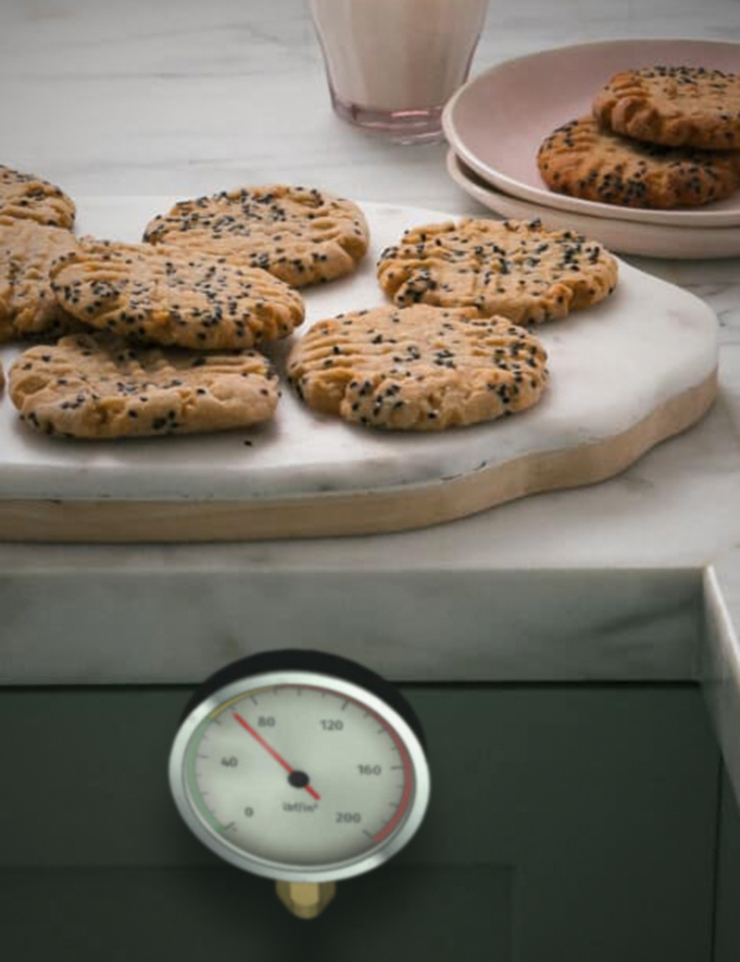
value=70 unit=psi
